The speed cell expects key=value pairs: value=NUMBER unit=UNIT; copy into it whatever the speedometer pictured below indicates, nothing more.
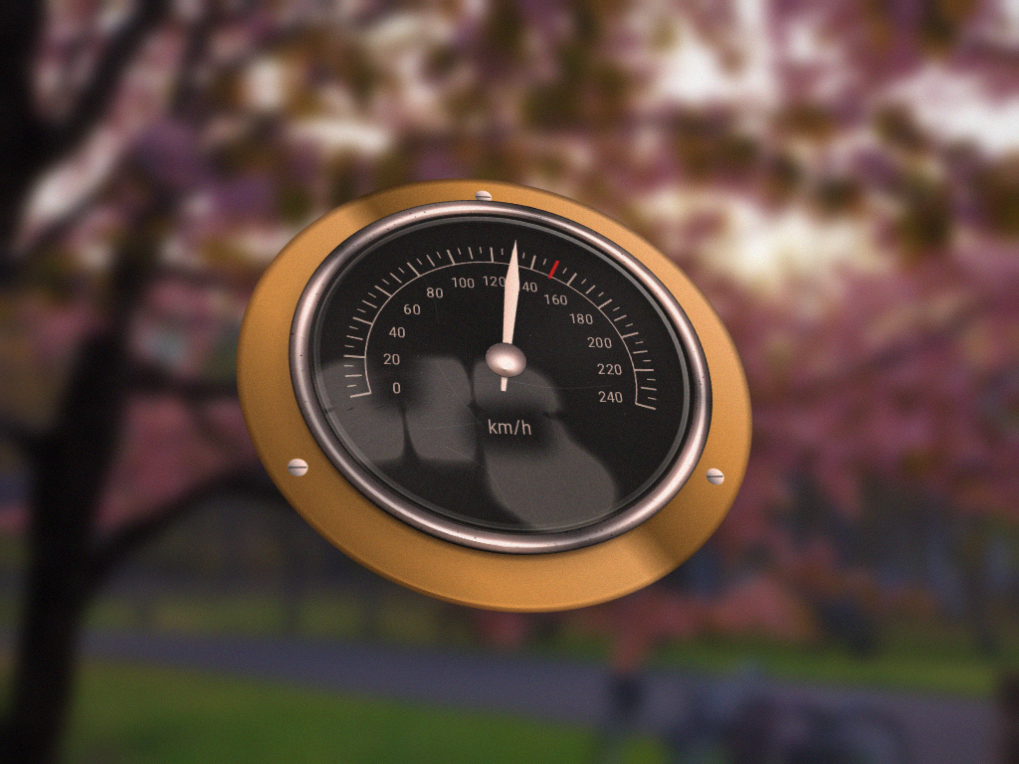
value=130 unit=km/h
